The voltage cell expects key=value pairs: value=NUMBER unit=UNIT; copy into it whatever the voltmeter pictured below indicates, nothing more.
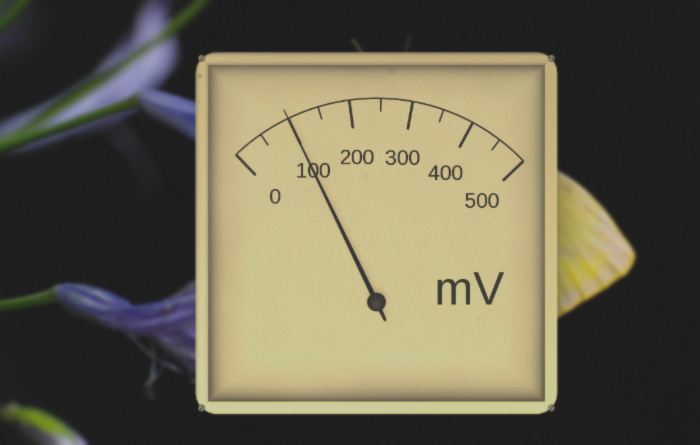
value=100 unit=mV
